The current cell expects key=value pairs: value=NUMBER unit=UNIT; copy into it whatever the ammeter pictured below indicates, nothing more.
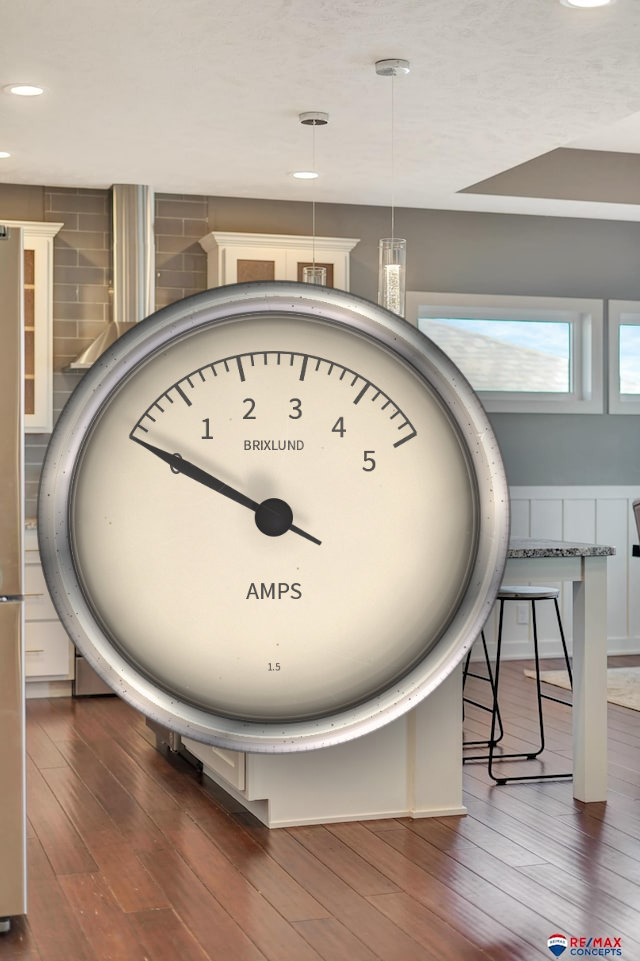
value=0 unit=A
